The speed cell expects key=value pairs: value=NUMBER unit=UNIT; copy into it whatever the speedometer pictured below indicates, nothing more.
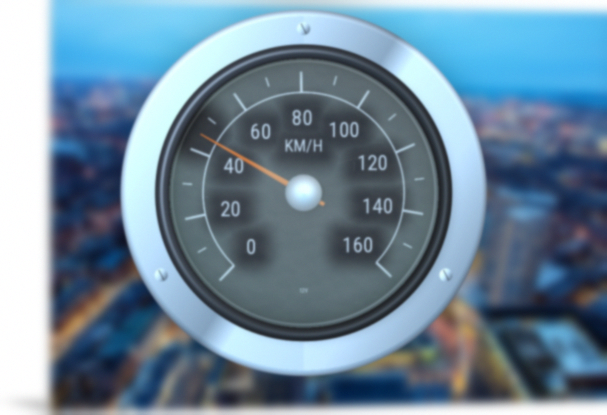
value=45 unit=km/h
